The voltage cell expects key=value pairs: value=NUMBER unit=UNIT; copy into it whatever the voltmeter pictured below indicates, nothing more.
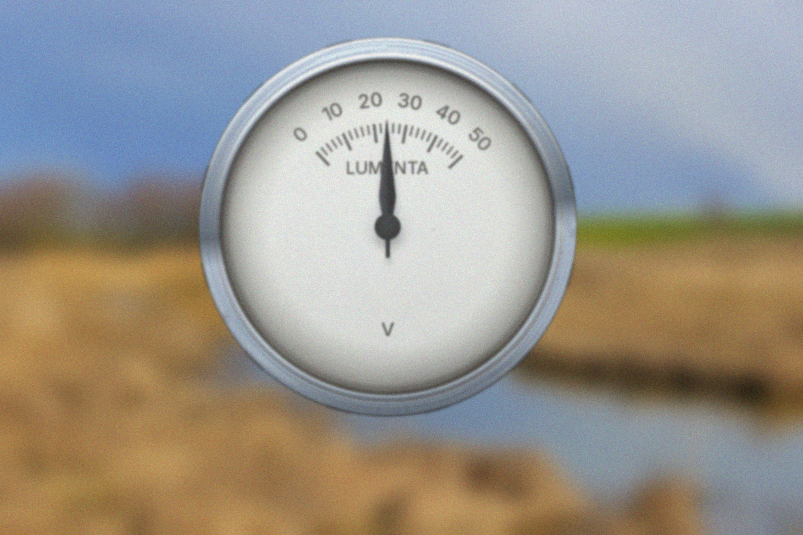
value=24 unit=V
